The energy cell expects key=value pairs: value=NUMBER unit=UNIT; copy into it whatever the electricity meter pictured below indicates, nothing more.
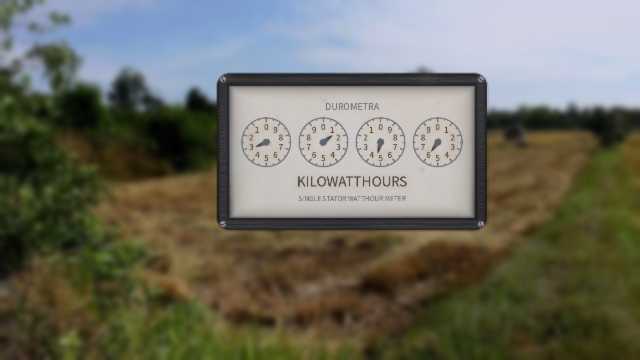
value=3146 unit=kWh
